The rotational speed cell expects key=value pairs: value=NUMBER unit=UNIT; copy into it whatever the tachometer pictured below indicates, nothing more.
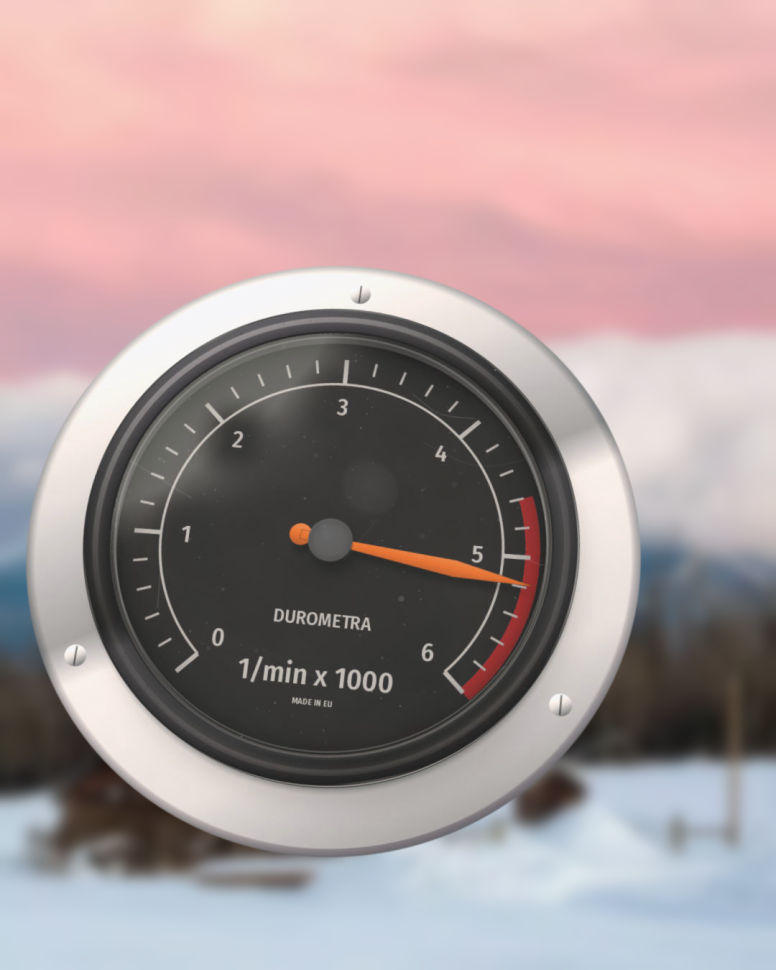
value=5200 unit=rpm
